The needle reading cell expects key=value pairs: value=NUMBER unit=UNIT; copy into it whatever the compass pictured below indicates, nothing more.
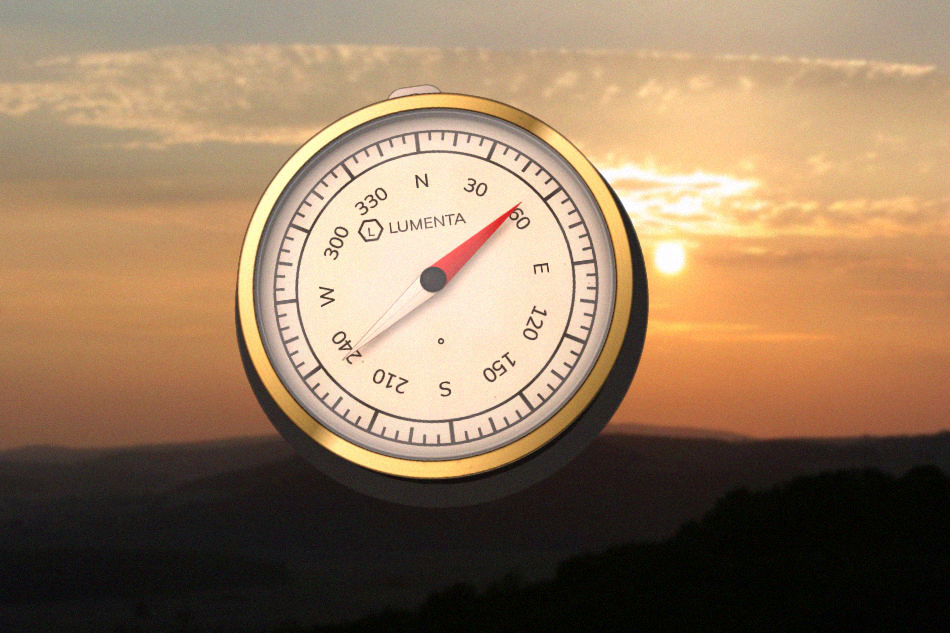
value=55 unit=°
